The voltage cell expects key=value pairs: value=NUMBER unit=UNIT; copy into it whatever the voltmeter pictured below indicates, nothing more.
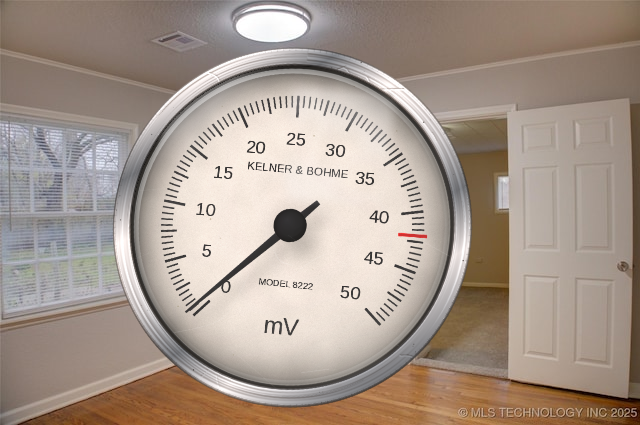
value=0.5 unit=mV
